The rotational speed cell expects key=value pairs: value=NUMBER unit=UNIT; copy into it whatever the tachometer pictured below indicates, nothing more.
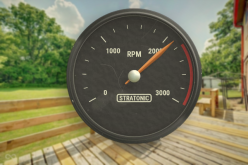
value=2100 unit=rpm
